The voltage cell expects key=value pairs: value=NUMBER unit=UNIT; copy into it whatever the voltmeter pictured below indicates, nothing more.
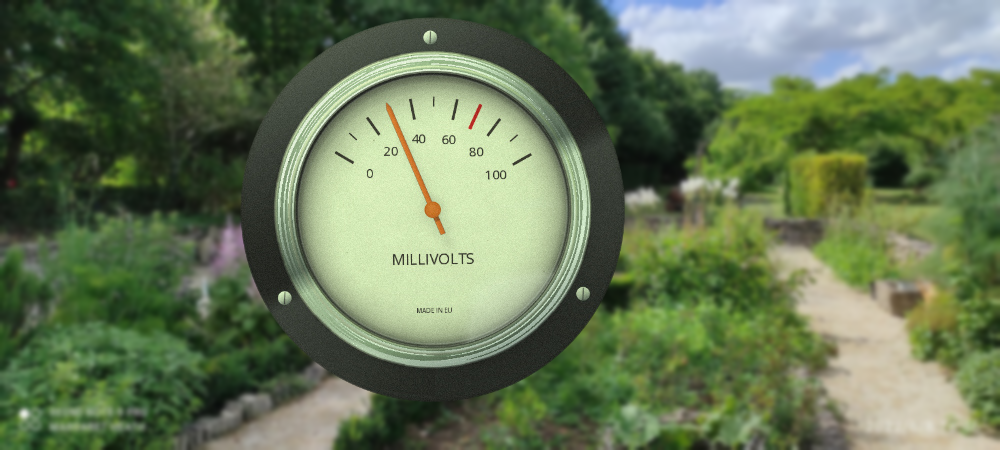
value=30 unit=mV
